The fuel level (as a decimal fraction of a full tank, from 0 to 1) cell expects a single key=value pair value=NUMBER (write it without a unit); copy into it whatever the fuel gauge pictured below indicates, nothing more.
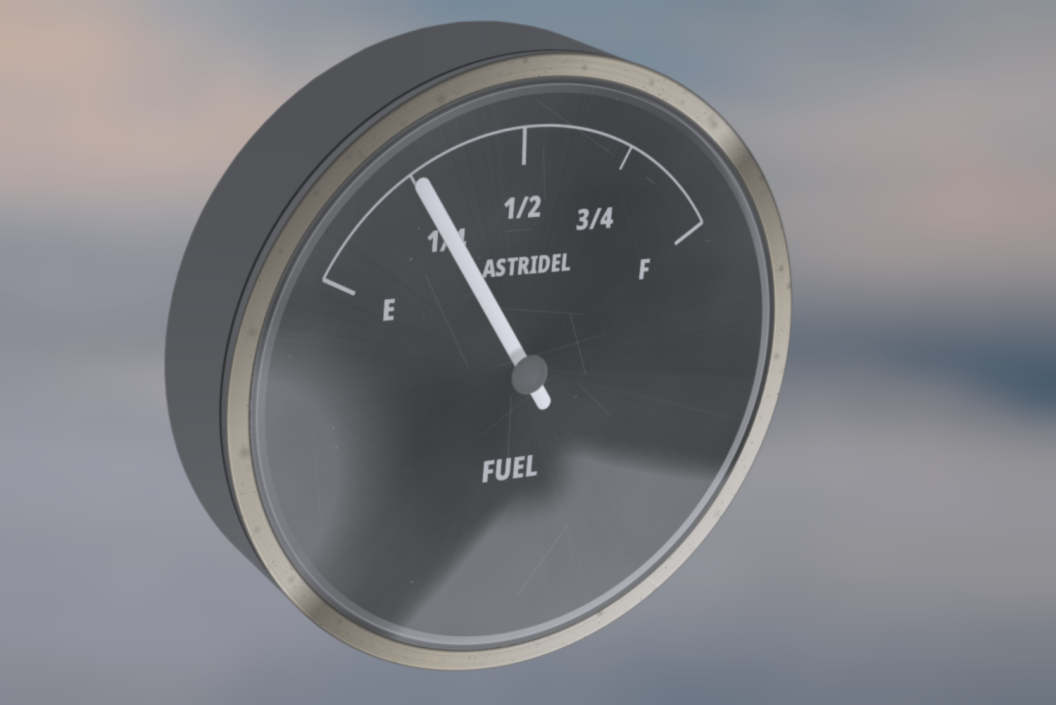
value=0.25
